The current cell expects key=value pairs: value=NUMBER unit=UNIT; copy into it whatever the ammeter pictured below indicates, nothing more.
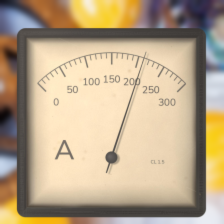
value=210 unit=A
